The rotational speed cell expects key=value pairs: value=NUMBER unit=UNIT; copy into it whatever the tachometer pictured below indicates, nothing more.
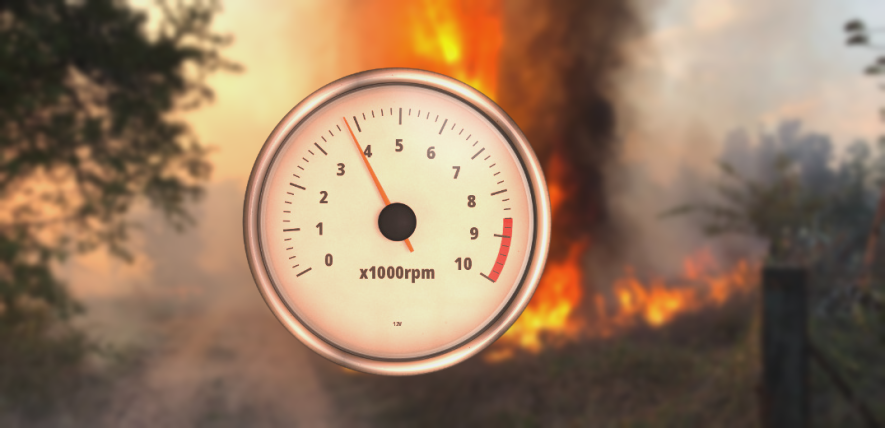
value=3800 unit=rpm
